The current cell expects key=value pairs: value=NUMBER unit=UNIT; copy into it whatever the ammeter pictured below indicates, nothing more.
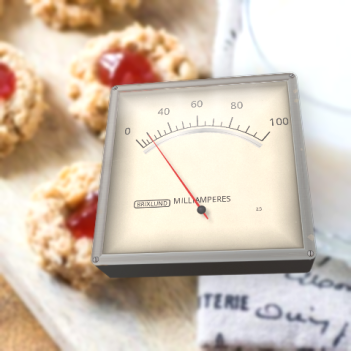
value=20 unit=mA
